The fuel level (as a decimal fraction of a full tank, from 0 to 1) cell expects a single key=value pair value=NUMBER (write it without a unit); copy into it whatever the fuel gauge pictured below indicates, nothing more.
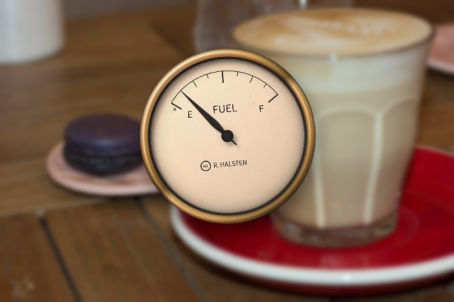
value=0.125
